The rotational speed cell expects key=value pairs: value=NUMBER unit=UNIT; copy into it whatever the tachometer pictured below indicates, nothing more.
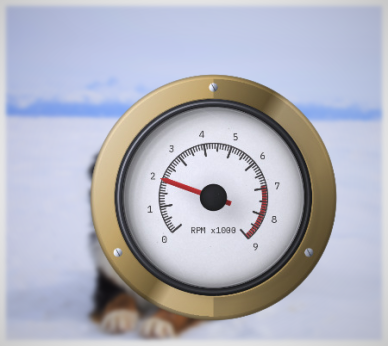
value=2000 unit=rpm
